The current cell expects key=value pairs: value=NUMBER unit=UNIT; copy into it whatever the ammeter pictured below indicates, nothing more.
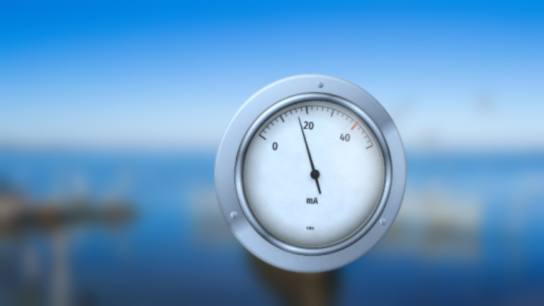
value=16 unit=mA
